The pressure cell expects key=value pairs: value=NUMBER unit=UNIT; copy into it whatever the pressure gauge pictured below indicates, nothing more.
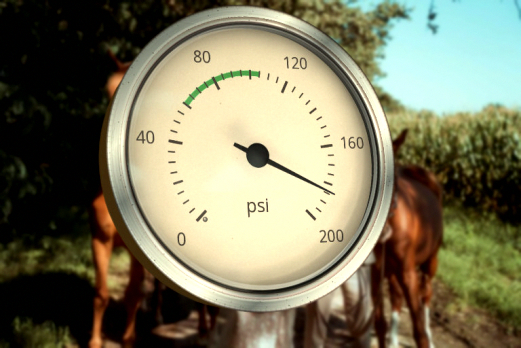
value=185 unit=psi
